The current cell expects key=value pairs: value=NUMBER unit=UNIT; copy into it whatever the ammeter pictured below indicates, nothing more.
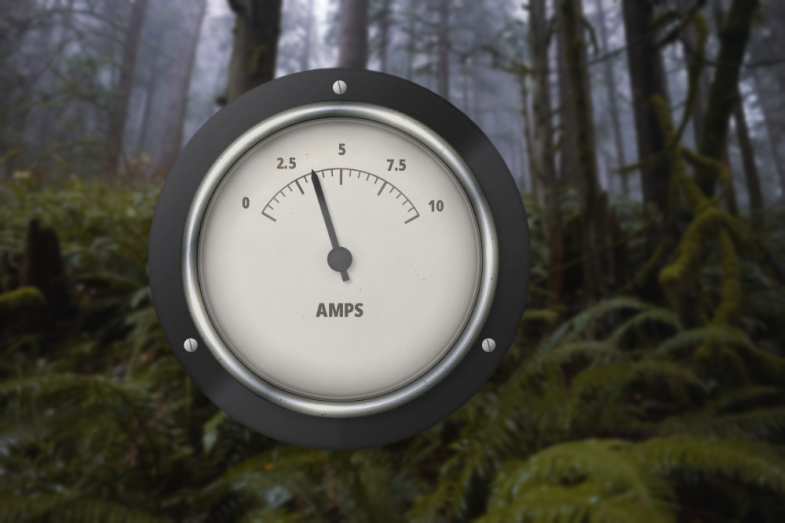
value=3.5 unit=A
